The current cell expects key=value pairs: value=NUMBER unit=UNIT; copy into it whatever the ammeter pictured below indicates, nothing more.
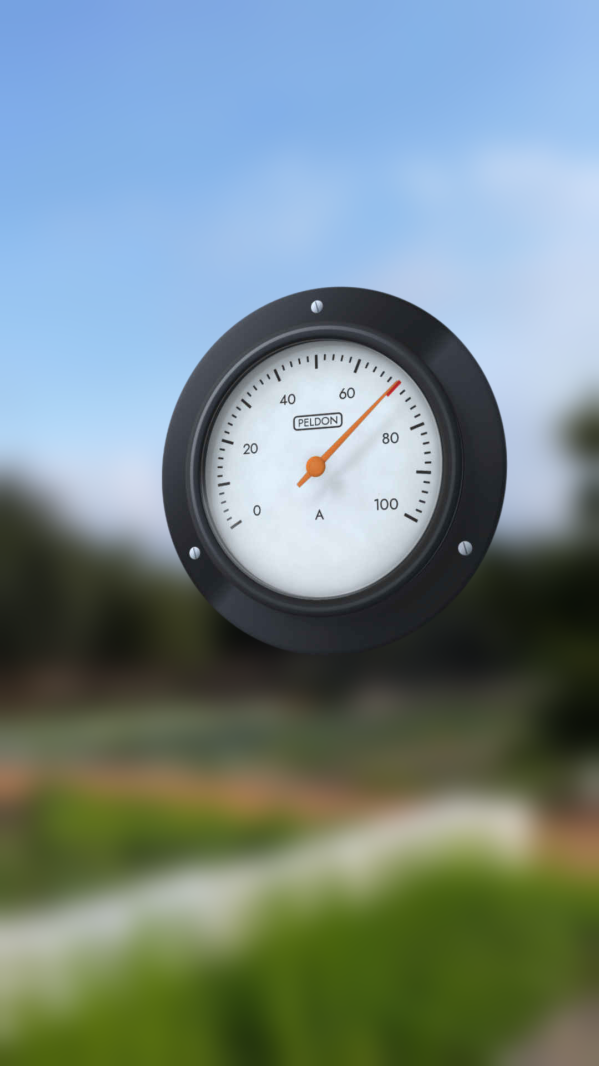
value=70 unit=A
